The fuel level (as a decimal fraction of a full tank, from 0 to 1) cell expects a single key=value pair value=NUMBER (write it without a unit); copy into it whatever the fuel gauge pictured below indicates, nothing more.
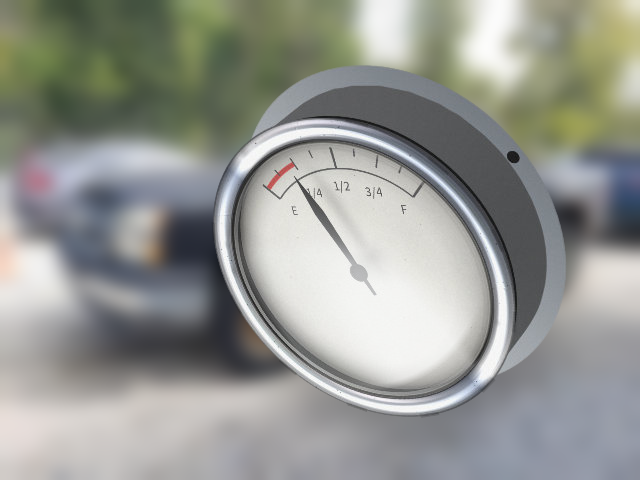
value=0.25
